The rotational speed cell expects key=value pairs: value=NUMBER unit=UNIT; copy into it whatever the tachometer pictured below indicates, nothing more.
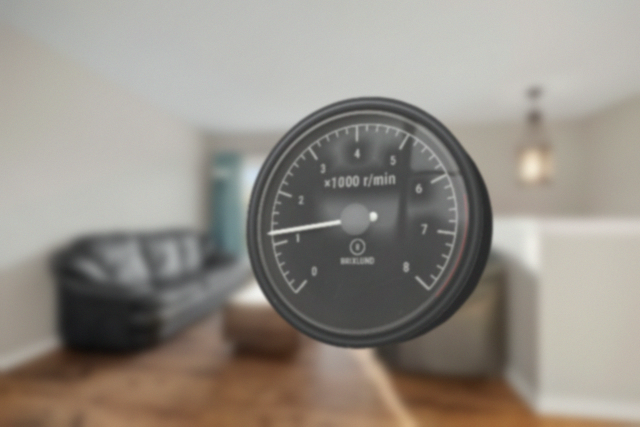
value=1200 unit=rpm
